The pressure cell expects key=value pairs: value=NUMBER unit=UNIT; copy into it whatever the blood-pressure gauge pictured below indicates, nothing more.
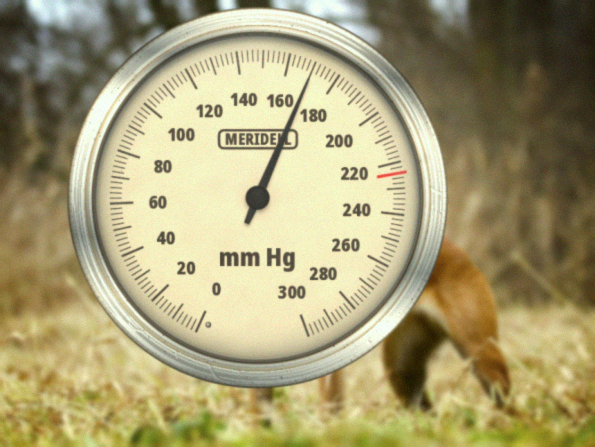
value=170 unit=mmHg
